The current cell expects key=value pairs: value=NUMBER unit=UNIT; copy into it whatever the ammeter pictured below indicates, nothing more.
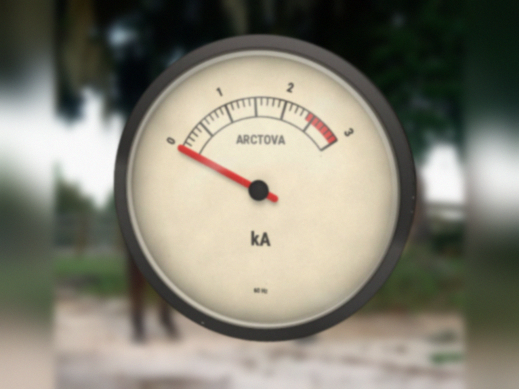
value=0 unit=kA
